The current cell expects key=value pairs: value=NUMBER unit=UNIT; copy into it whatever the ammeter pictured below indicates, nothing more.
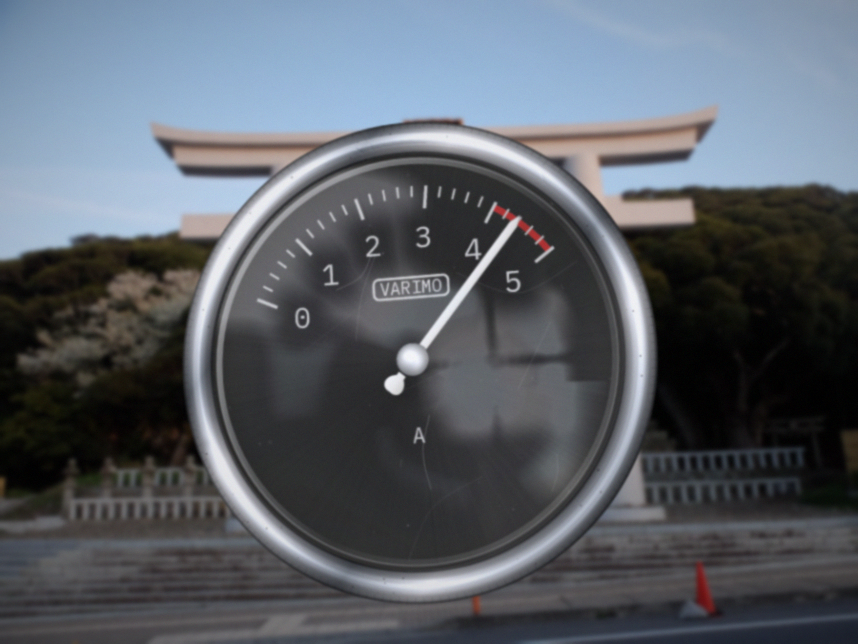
value=4.4 unit=A
